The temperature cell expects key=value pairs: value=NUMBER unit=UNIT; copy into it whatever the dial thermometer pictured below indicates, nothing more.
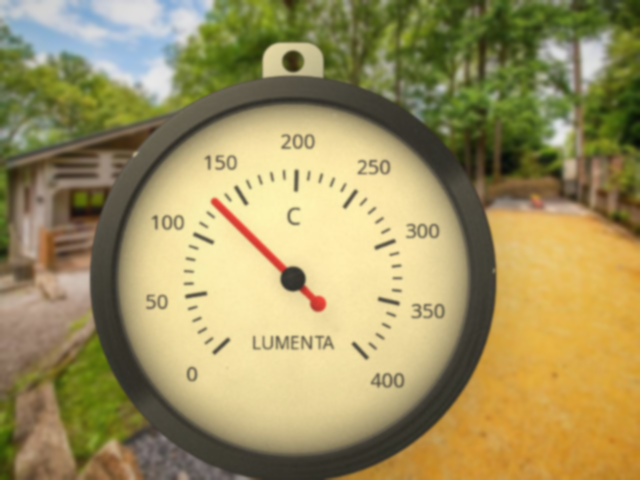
value=130 unit=°C
